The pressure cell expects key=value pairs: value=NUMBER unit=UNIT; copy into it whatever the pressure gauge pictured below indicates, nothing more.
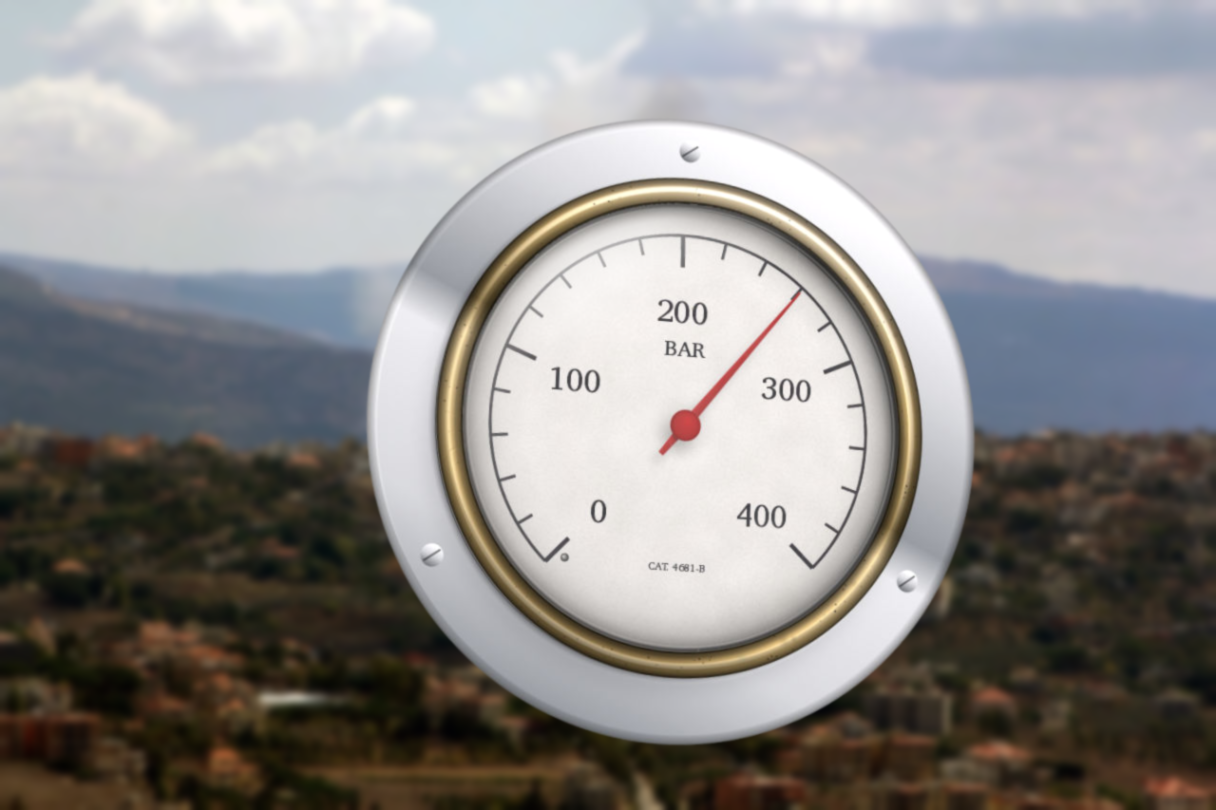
value=260 unit=bar
